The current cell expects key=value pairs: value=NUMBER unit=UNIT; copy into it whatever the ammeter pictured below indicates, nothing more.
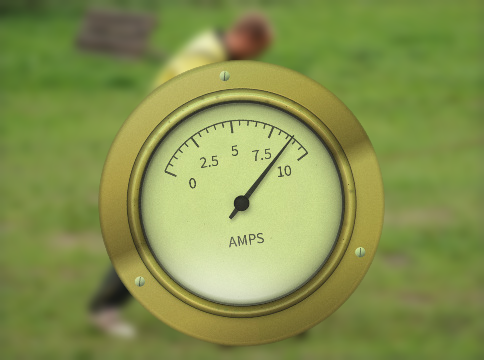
value=8.75 unit=A
